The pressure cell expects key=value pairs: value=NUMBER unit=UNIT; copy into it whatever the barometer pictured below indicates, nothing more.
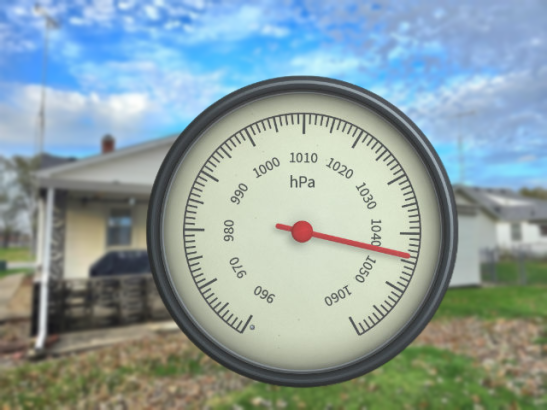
value=1044 unit=hPa
